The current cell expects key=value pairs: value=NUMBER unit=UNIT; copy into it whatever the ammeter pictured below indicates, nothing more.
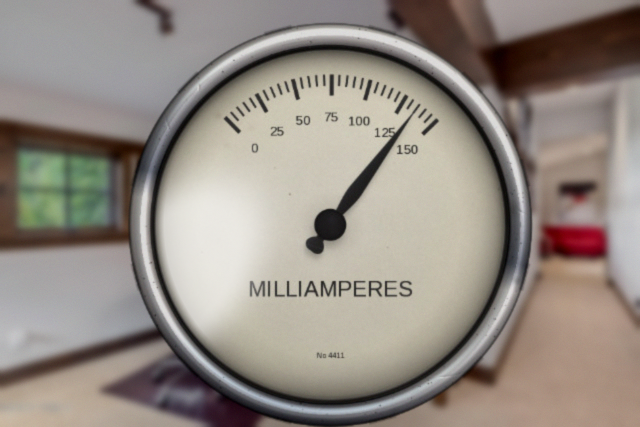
value=135 unit=mA
